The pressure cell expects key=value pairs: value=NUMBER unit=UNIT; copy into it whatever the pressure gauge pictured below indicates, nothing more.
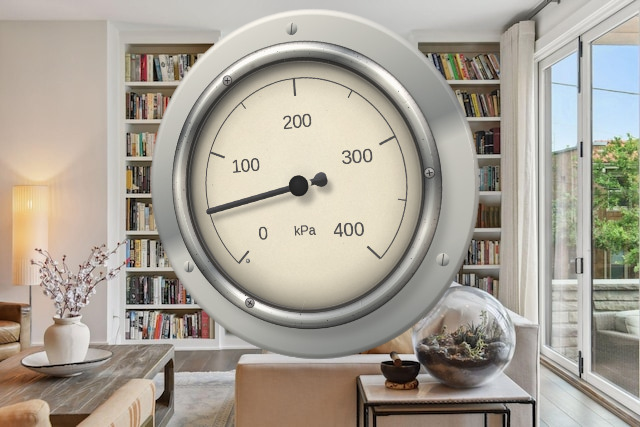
value=50 unit=kPa
